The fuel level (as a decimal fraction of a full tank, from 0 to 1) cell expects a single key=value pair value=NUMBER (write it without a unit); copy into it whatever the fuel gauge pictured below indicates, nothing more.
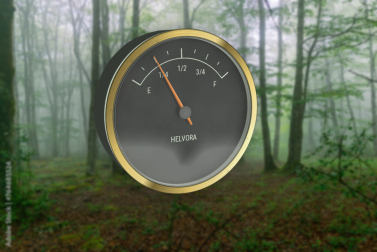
value=0.25
